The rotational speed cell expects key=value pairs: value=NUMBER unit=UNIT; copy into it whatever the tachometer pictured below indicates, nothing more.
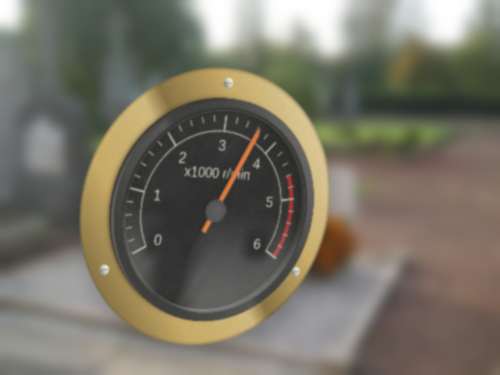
value=3600 unit=rpm
